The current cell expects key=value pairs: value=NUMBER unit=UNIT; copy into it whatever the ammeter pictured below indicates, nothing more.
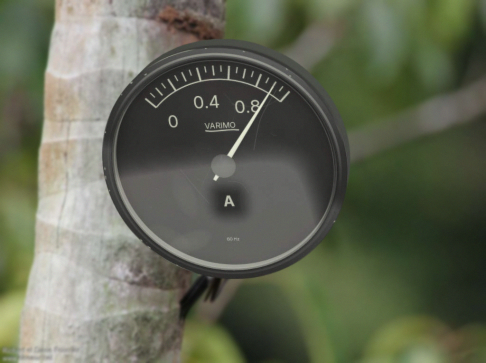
value=0.9 unit=A
